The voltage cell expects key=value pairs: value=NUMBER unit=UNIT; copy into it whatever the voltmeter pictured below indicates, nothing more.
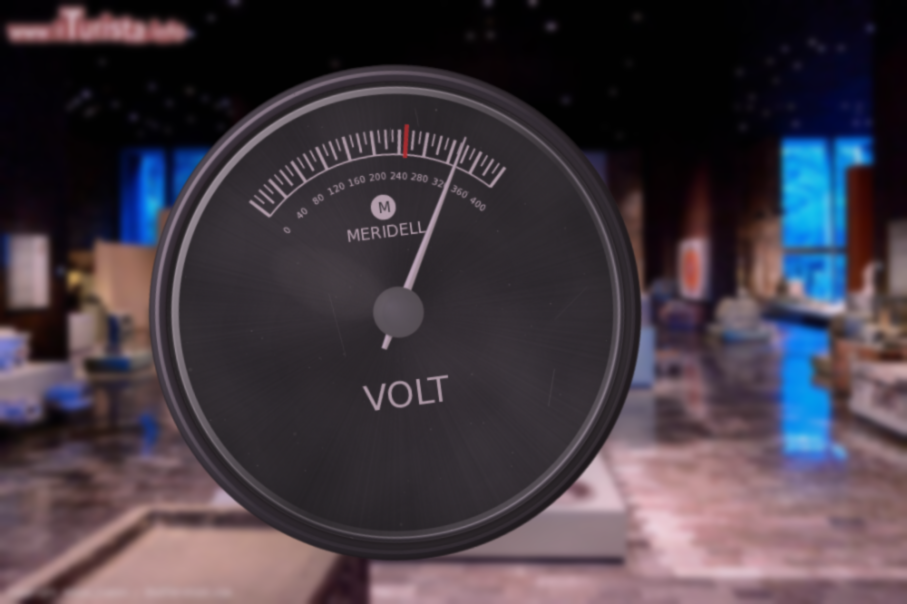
value=330 unit=V
